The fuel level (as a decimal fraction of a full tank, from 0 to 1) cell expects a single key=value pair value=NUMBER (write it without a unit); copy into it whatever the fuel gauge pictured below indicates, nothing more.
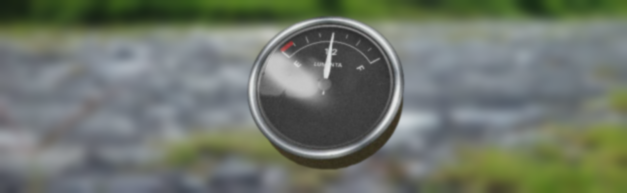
value=0.5
